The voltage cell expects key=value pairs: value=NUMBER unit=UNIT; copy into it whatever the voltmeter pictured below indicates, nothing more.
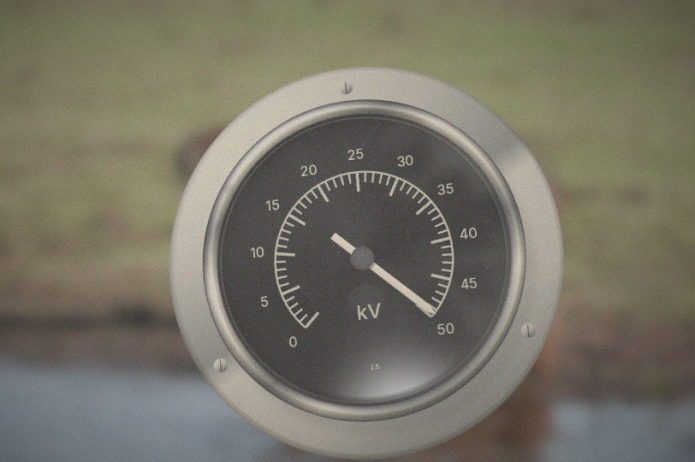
value=49.5 unit=kV
